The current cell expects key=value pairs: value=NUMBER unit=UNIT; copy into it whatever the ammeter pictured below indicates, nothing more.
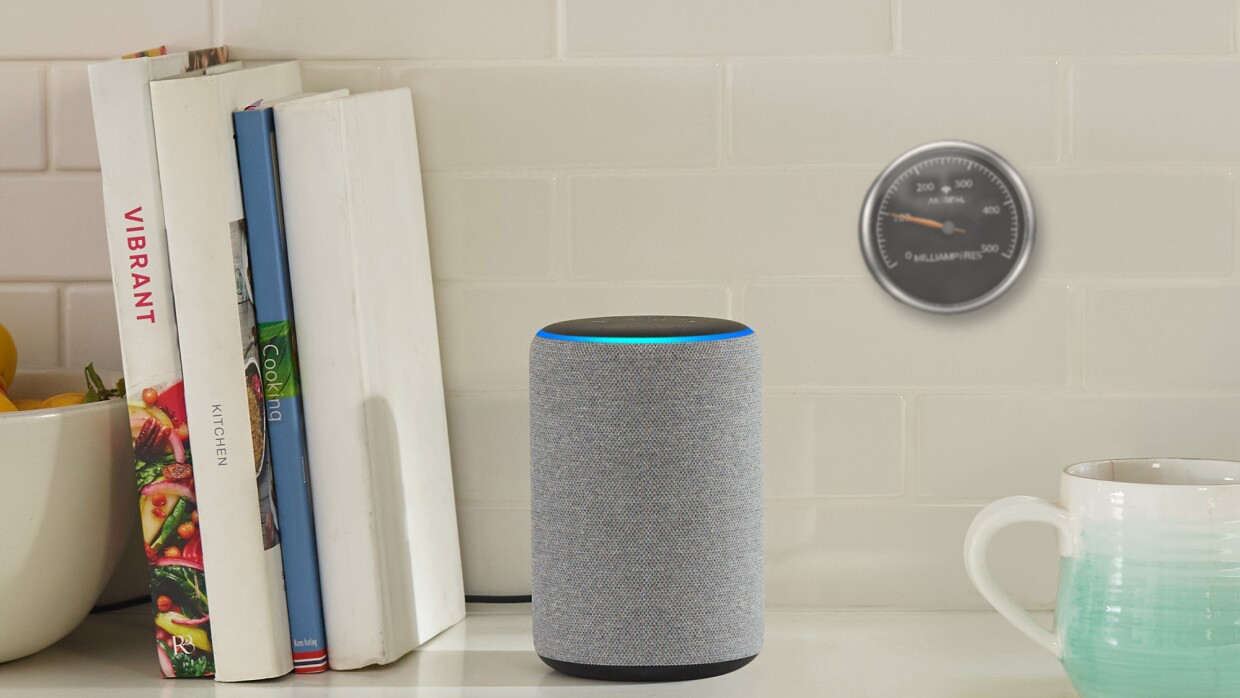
value=100 unit=mA
